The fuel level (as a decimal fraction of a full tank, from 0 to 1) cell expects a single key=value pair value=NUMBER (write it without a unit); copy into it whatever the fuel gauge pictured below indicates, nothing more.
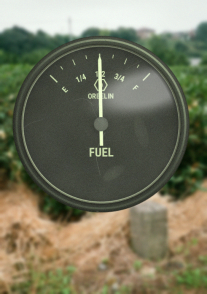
value=0.5
